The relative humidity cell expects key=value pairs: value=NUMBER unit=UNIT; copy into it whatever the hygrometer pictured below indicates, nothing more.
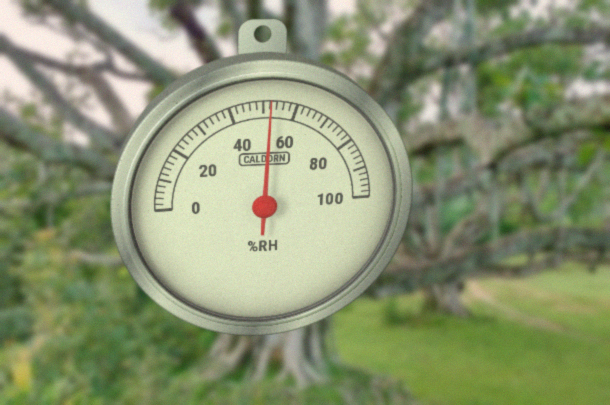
value=52 unit=%
